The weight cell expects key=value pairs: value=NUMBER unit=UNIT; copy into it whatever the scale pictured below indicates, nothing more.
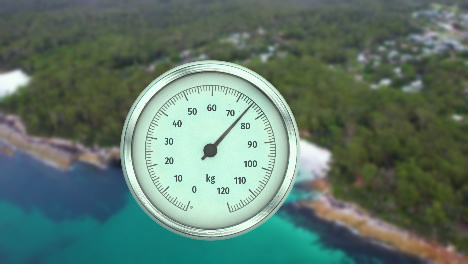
value=75 unit=kg
